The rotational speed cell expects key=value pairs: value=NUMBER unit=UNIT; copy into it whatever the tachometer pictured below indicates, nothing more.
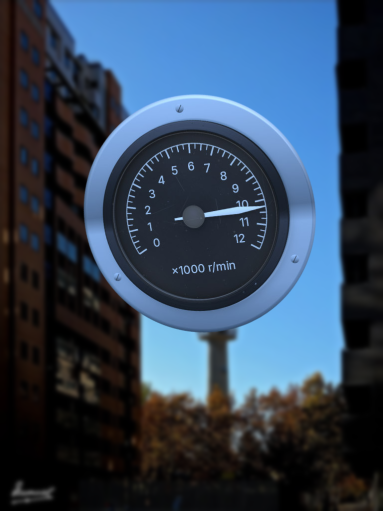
value=10250 unit=rpm
